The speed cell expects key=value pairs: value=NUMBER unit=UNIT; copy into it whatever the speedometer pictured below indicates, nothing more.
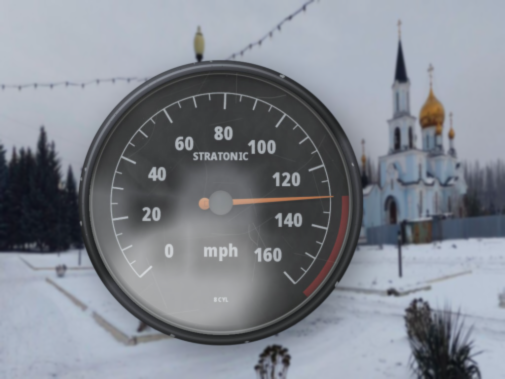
value=130 unit=mph
